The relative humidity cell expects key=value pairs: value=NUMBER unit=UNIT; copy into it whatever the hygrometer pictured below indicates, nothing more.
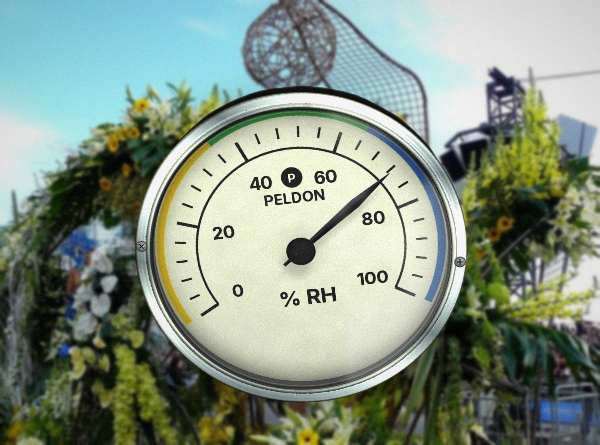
value=72 unit=%
